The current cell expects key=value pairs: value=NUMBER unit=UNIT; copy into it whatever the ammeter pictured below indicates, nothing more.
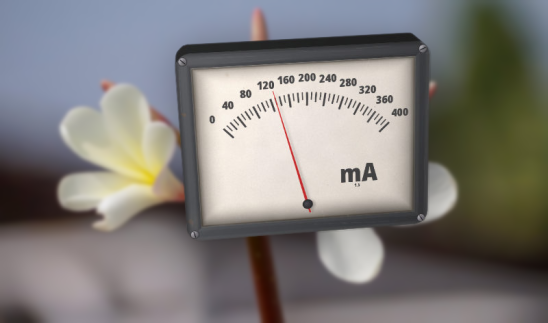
value=130 unit=mA
